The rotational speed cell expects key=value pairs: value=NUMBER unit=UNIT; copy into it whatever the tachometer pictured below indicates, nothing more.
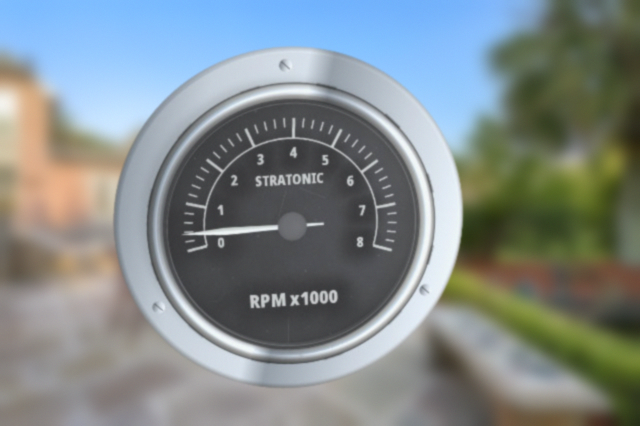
value=400 unit=rpm
